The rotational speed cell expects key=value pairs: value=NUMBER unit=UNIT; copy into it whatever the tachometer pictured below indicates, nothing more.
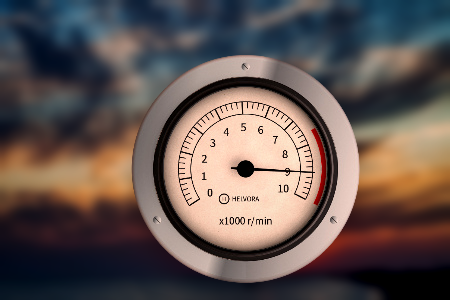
value=9000 unit=rpm
